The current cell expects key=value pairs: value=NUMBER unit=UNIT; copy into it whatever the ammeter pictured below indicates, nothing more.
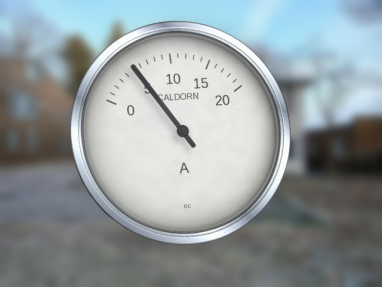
value=5 unit=A
